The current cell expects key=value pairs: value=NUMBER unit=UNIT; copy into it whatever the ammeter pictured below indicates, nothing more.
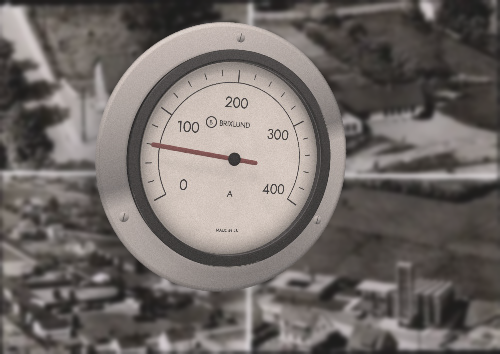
value=60 unit=A
